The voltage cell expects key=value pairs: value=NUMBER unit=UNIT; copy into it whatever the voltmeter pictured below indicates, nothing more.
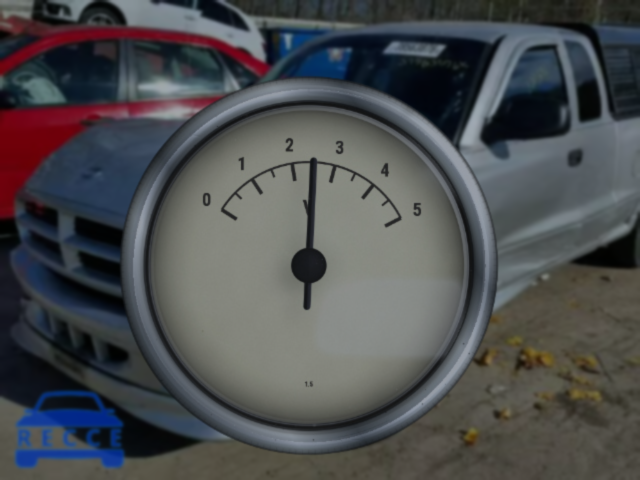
value=2.5 unit=V
